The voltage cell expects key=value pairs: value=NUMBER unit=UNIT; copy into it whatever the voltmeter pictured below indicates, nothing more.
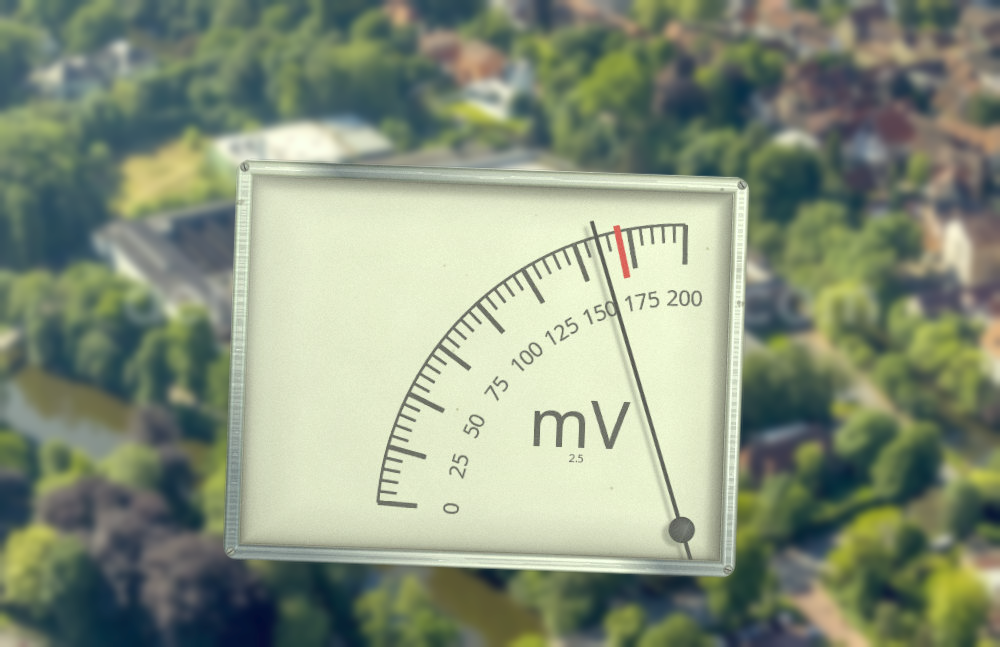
value=160 unit=mV
